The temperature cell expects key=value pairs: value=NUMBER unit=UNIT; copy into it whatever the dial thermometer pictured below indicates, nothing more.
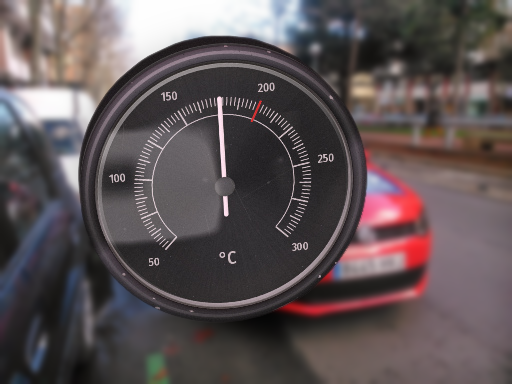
value=175 unit=°C
